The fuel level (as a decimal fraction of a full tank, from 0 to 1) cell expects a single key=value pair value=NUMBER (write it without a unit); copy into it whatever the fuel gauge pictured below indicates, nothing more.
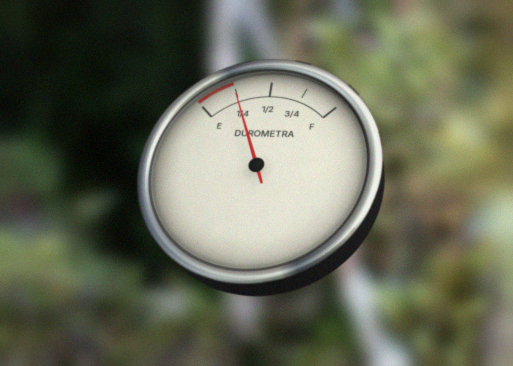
value=0.25
